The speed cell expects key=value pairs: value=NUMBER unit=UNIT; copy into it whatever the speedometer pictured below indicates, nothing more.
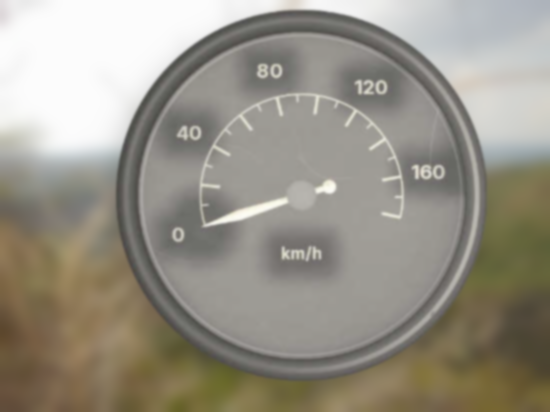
value=0 unit=km/h
